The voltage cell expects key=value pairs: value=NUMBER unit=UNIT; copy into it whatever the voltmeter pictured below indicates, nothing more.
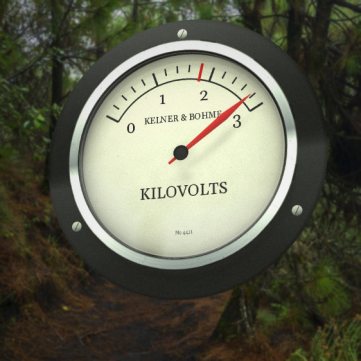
value=2.8 unit=kV
